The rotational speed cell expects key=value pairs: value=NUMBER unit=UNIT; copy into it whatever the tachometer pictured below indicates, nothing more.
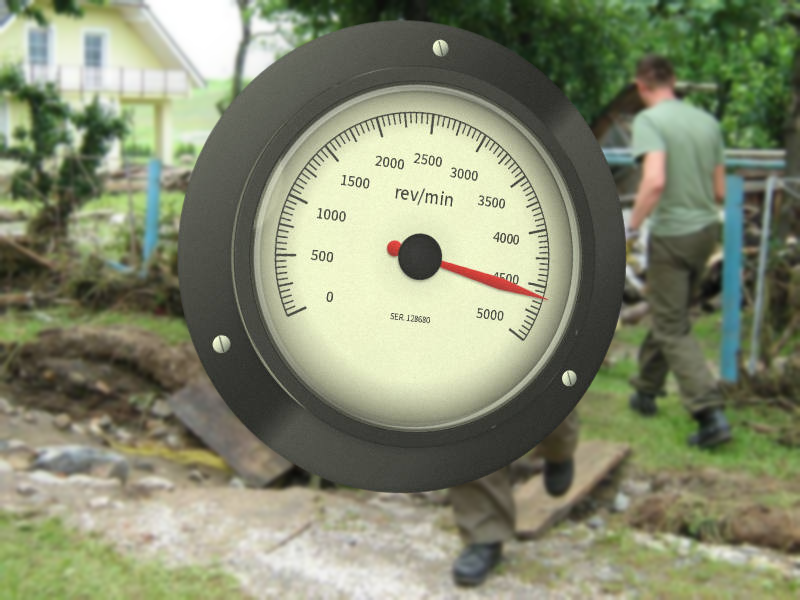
value=4600 unit=rpm
